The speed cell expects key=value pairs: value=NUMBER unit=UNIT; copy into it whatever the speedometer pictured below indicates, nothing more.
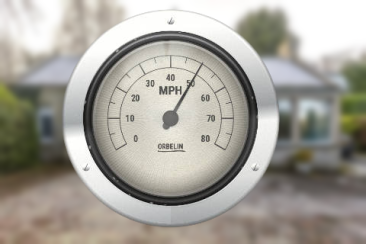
value=50 unit=mph
